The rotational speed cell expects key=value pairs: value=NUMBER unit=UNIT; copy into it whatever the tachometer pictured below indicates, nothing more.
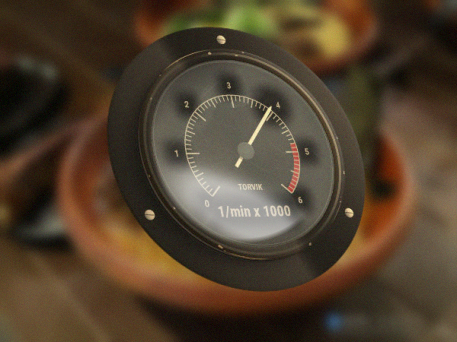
value=3900 unit=rpm
